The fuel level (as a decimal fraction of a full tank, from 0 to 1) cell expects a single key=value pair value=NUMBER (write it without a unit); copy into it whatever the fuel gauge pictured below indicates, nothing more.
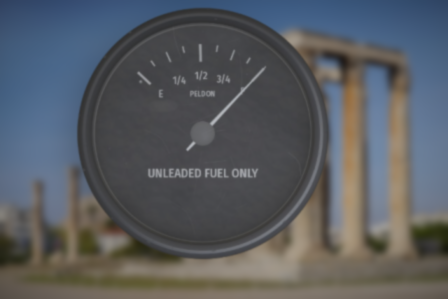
value=1
